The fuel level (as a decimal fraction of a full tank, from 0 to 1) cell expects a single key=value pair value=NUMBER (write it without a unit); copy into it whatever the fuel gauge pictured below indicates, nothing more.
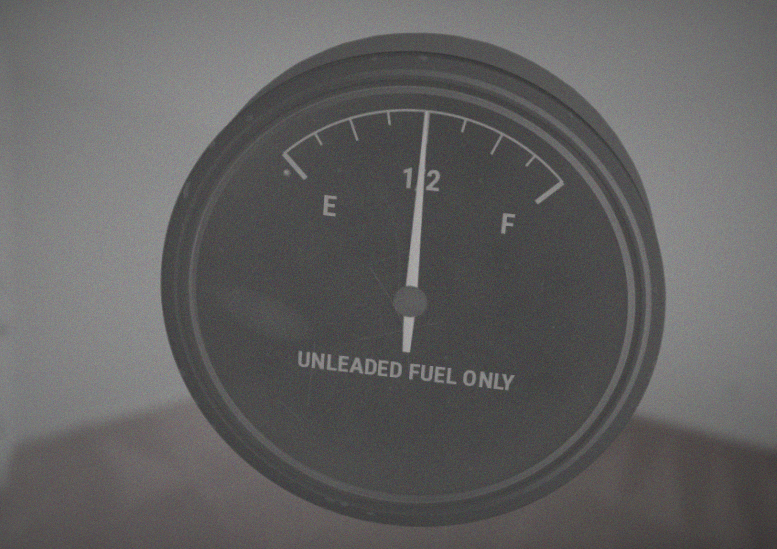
value=0.5
